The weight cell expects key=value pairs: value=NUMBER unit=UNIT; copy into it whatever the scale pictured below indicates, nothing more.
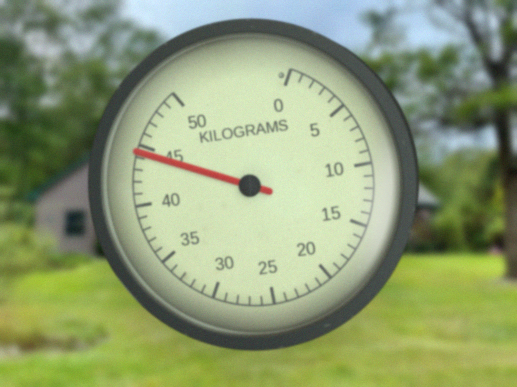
value=44.5 unit=kg
